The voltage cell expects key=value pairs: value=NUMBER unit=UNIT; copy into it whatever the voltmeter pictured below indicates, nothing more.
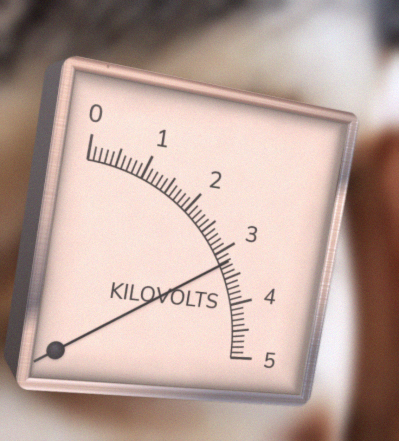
value=3.2 unit=kV
